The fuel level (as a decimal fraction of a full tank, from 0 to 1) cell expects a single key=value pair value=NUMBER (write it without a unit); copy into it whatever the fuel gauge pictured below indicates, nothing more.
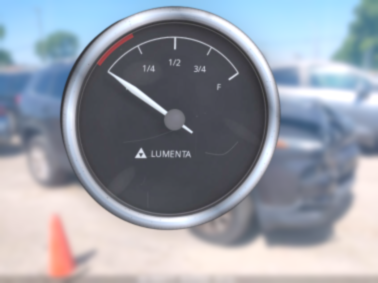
value=0
